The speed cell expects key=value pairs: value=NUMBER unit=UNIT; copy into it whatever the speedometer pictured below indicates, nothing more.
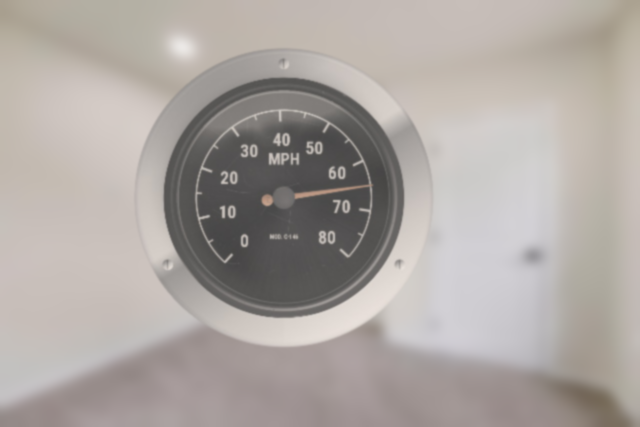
value=65 unit=mph
